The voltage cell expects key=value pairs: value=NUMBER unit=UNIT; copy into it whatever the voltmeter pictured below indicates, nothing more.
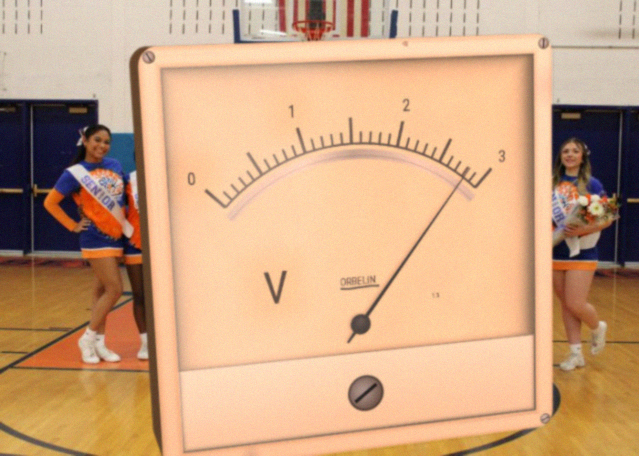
value=2.8 unit=V
